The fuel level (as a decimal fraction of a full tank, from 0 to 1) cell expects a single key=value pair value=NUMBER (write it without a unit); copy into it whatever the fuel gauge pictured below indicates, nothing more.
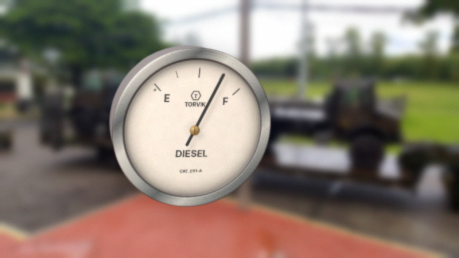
value=0.75
